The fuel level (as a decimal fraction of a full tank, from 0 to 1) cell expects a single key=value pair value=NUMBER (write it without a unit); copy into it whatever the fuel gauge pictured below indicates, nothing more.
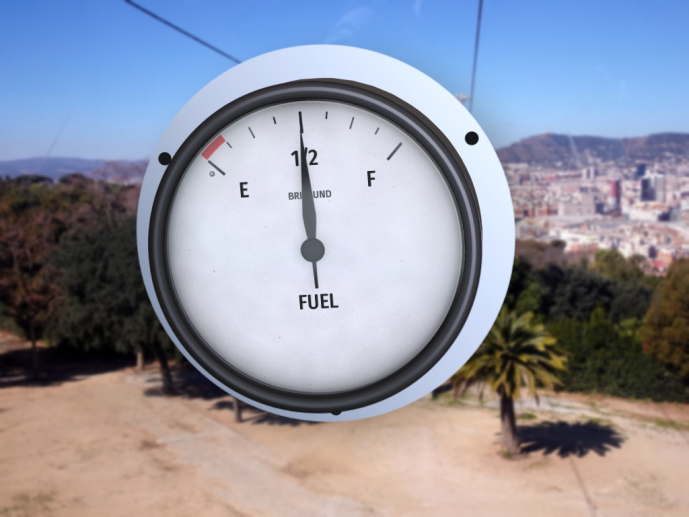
value=0.5
